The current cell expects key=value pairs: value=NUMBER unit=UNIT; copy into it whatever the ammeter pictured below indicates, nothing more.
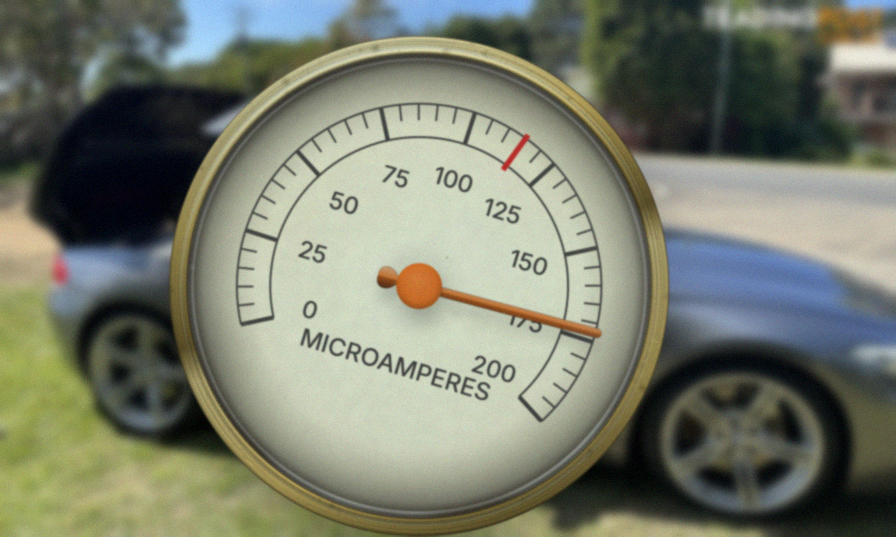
value=172.5 unit=µA
